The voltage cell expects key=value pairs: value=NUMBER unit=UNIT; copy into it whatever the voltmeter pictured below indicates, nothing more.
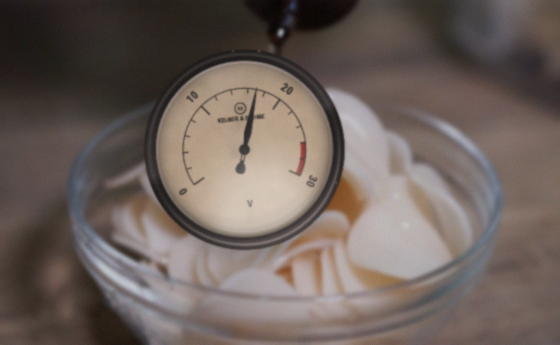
value=17 unit=V
